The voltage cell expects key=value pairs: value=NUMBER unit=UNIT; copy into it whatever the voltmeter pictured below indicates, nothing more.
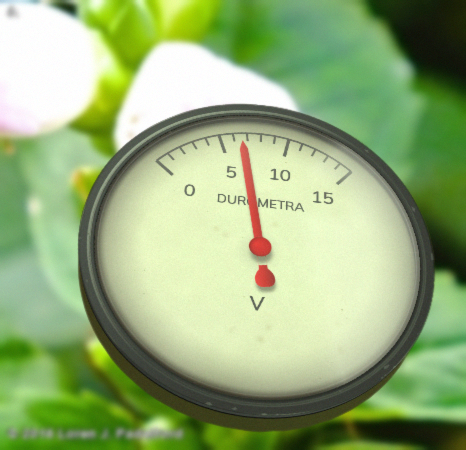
value=6.5 unit=V
